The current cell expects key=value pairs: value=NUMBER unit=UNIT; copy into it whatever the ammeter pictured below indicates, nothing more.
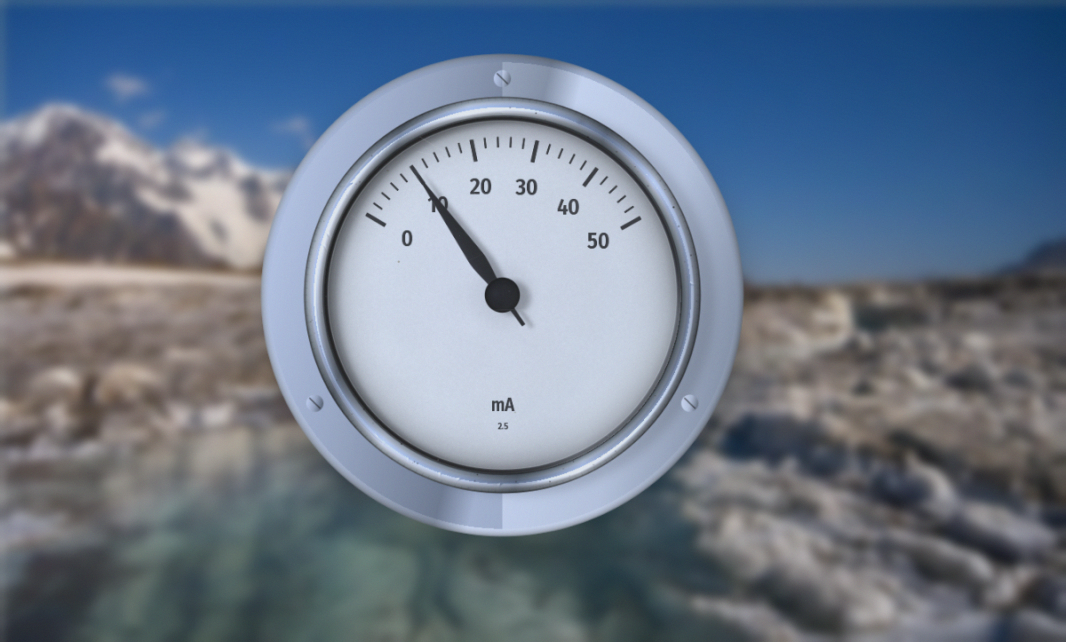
value=10 unit=mA
